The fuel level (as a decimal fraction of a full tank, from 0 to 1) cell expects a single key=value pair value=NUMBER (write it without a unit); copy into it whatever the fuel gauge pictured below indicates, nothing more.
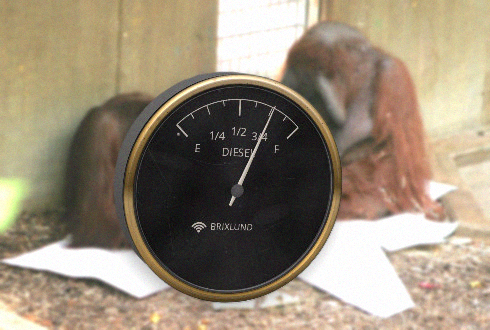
value=0.75
